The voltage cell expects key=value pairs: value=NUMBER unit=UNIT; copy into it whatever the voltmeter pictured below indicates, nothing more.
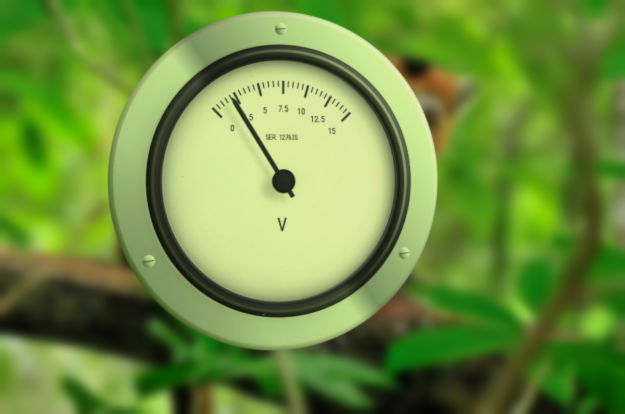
value=2 unit=V
